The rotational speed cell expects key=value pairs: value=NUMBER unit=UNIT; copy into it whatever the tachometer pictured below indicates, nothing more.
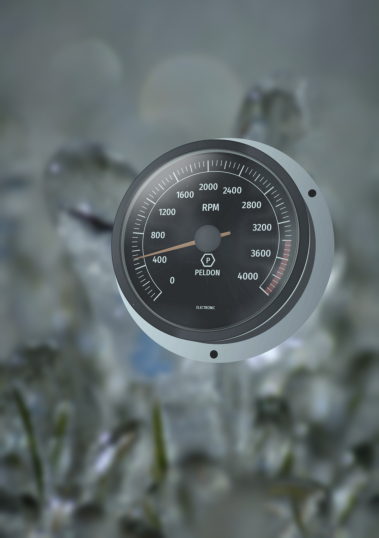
value=500 unit=rpm
